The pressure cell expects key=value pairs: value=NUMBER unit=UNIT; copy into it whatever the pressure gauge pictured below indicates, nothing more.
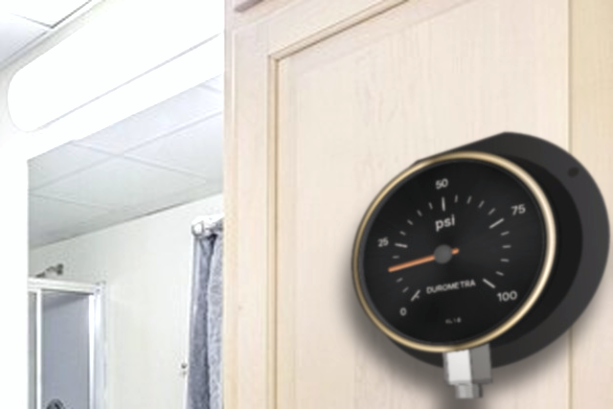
value=15 unit=psi
